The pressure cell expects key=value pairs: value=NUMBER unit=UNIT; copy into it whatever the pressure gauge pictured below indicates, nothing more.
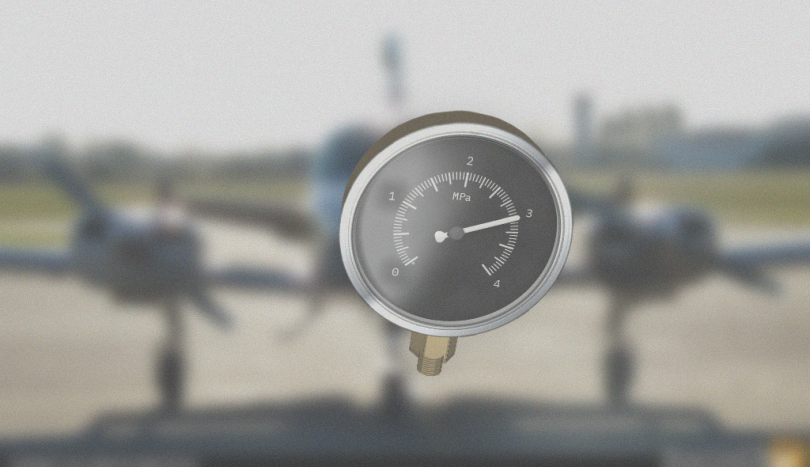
value=3 unit=MPa
